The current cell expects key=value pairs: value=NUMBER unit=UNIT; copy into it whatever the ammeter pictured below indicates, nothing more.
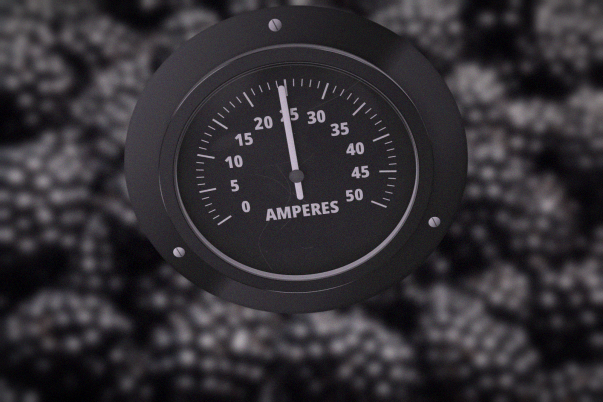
value=24.5 unit=A
